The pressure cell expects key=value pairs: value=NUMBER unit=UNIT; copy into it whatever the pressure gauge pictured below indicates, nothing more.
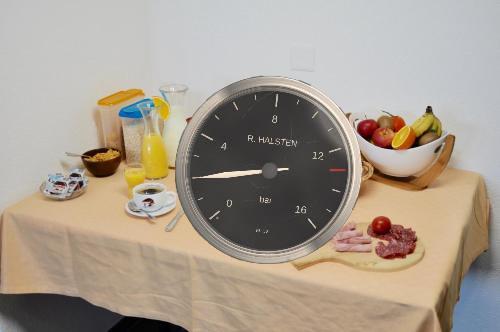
value=2 unit=bar
